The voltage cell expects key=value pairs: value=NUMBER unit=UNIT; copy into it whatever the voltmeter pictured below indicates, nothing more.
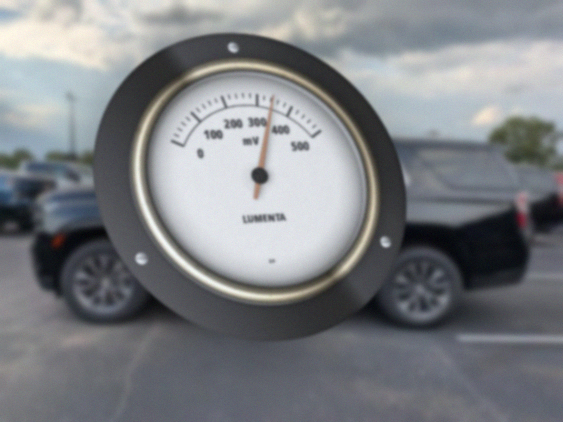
value=340 unit=mV
